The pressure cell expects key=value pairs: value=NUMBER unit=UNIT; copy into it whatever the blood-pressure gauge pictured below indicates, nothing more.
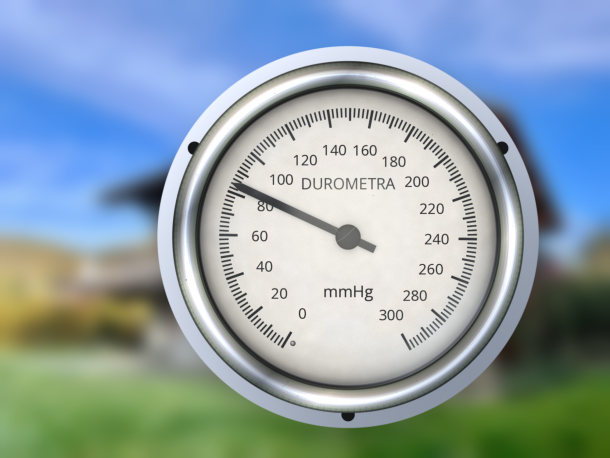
value=84 unit=mmHg
